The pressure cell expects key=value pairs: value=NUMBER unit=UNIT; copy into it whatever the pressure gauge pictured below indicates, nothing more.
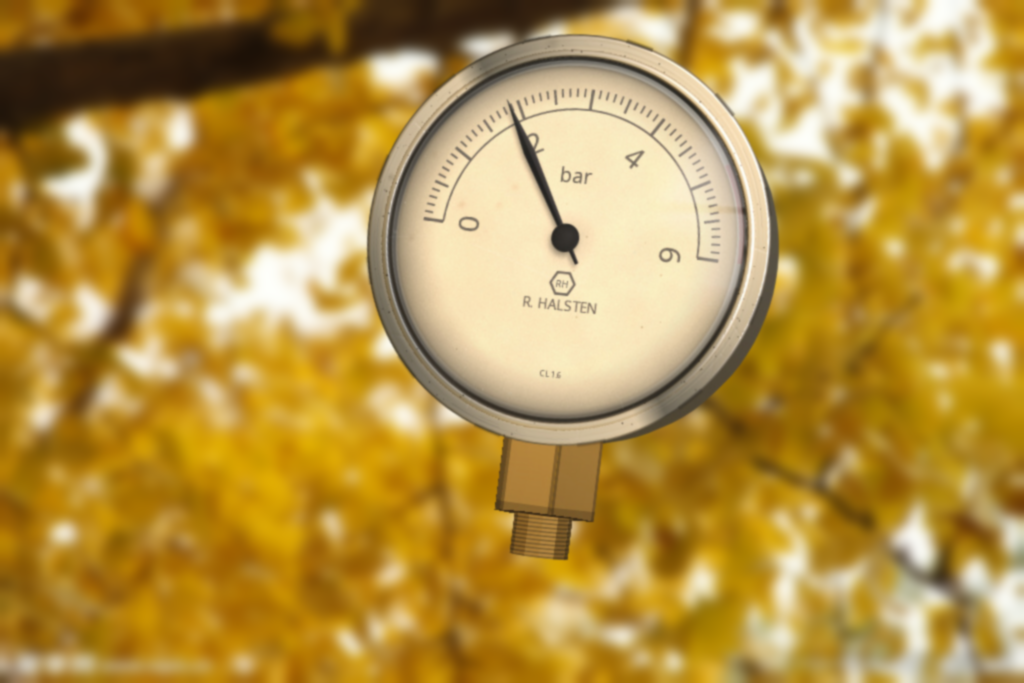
value=1.9 unit=bar
